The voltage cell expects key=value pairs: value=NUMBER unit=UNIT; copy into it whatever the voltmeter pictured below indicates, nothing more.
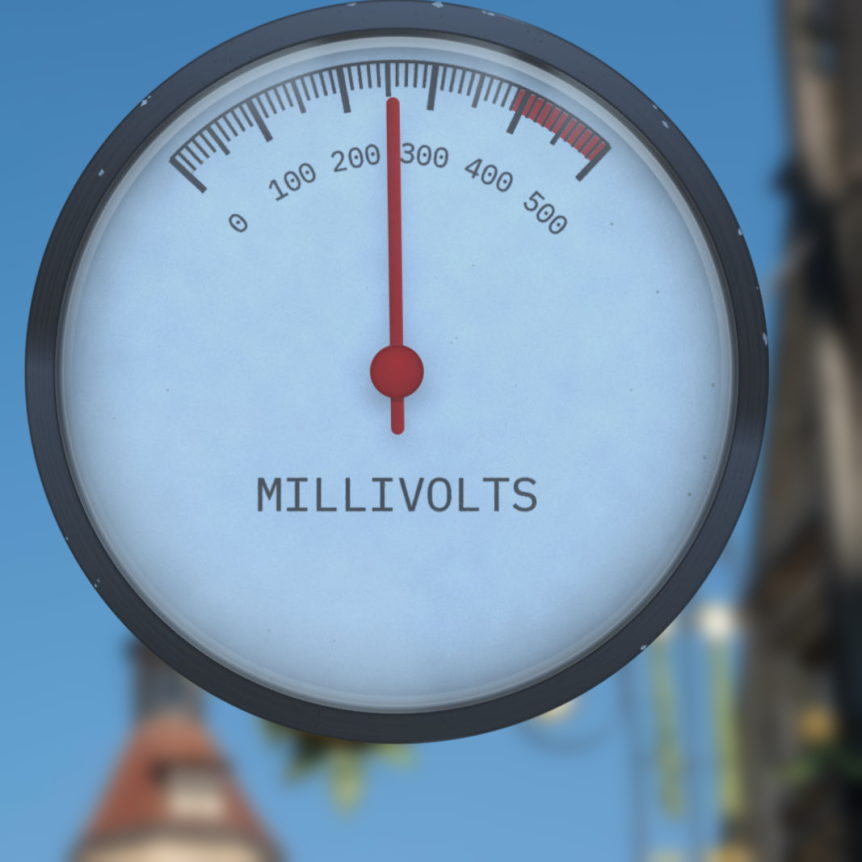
value=255 unit=mV
